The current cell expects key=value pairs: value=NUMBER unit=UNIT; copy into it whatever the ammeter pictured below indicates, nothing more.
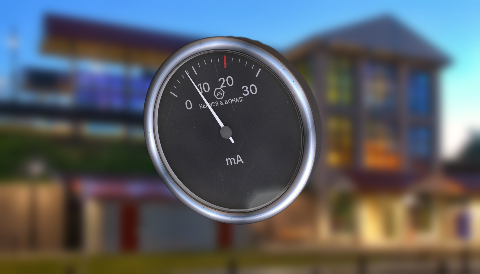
value=8 unit=mA
